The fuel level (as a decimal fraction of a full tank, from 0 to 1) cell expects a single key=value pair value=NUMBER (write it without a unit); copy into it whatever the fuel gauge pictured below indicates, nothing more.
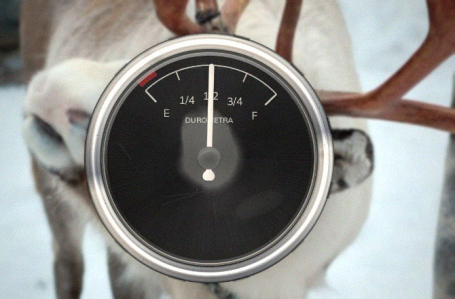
value=0.5
